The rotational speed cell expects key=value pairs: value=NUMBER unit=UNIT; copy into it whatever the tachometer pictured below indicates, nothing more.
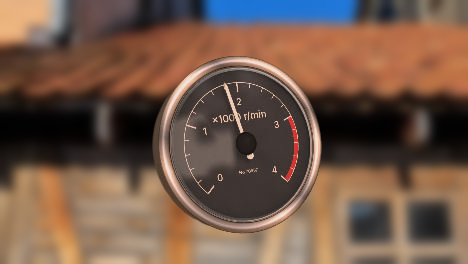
value=1800 unit=rpm
